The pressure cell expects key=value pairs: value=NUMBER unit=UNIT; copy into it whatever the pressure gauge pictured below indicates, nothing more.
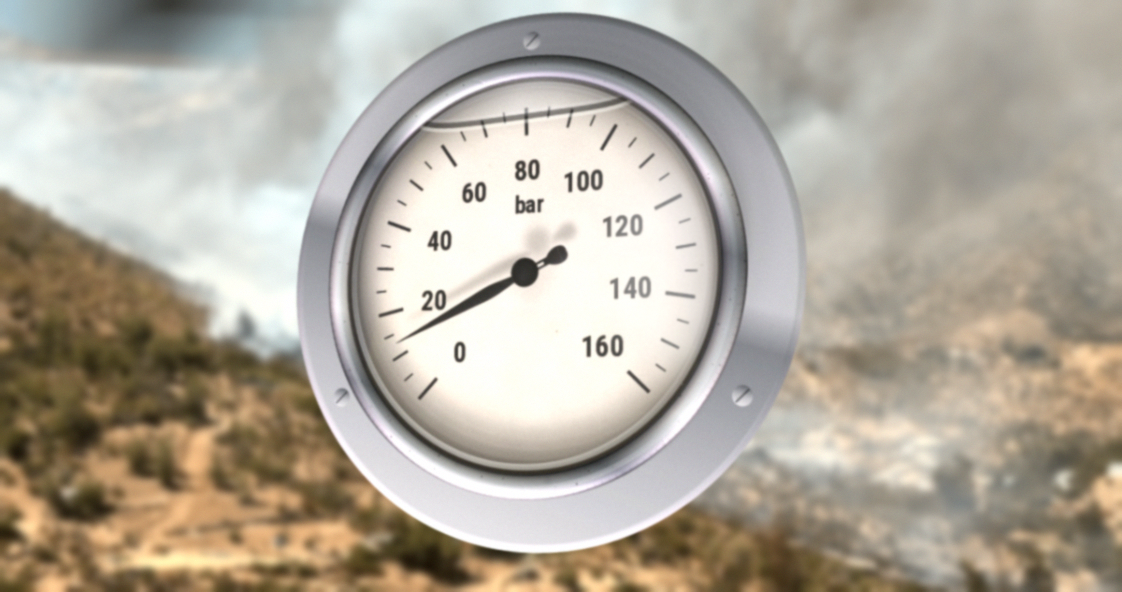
value=12.5 unit=bar
